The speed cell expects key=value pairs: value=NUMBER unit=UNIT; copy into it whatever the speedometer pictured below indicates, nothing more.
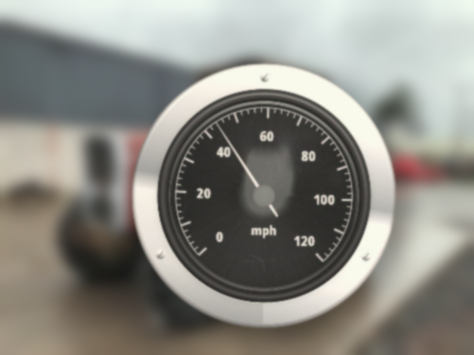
value=44 unit=mph
